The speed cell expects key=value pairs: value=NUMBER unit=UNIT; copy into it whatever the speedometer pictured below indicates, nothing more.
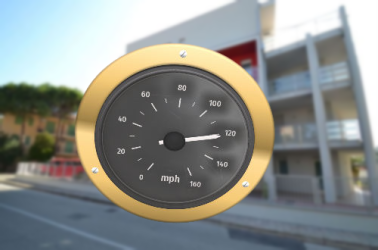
value=120 unit=mph
